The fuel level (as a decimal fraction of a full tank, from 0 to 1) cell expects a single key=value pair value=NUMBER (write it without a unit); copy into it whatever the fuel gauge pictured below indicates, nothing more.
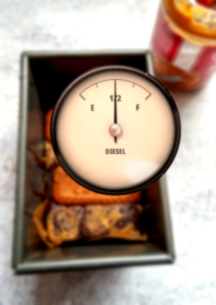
value=0.5
